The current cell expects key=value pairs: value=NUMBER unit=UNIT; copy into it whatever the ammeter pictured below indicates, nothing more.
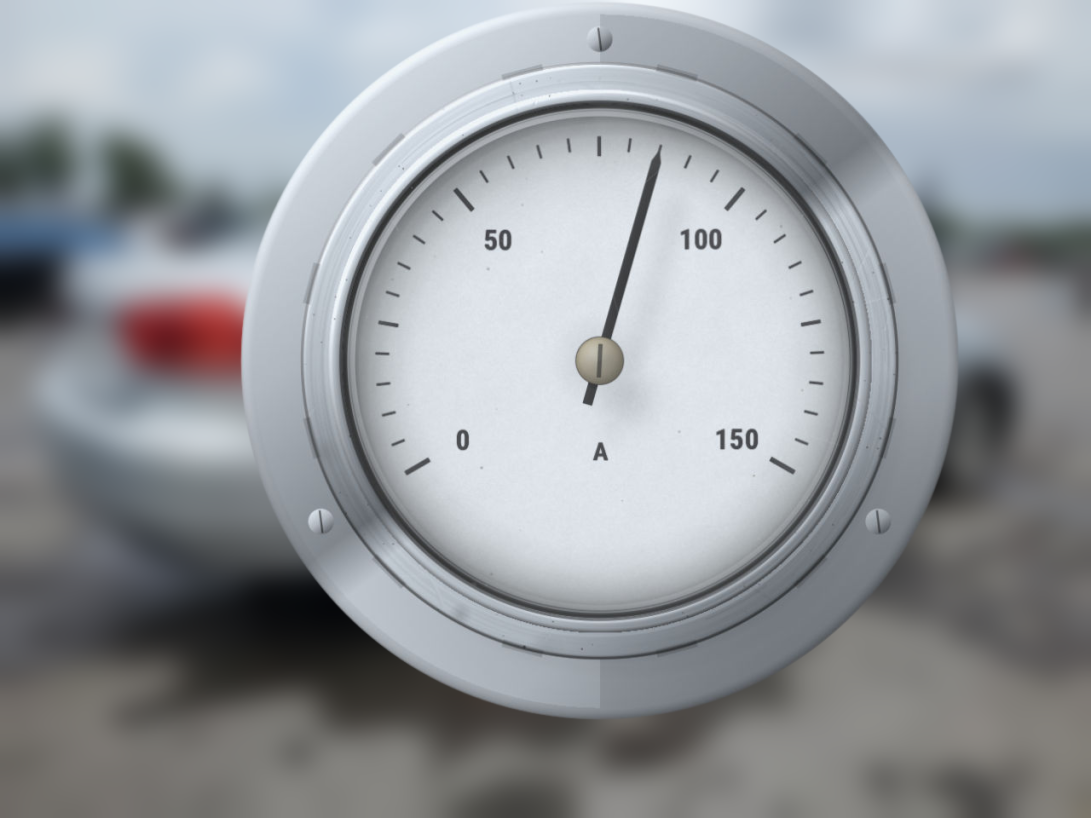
value=85 unit=A
